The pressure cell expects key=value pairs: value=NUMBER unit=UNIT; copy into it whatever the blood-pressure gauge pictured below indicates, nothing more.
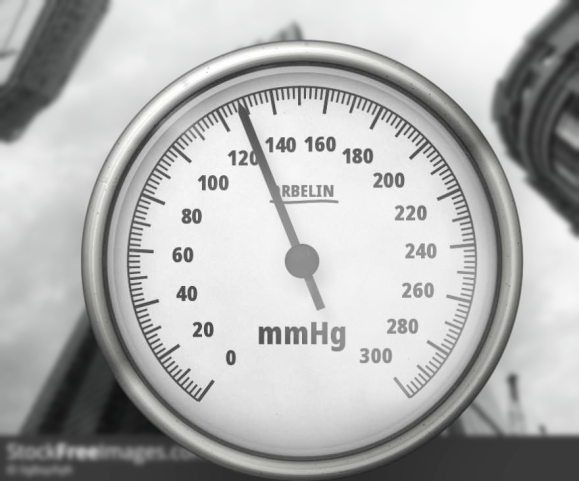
value=128 unit=mmHg
